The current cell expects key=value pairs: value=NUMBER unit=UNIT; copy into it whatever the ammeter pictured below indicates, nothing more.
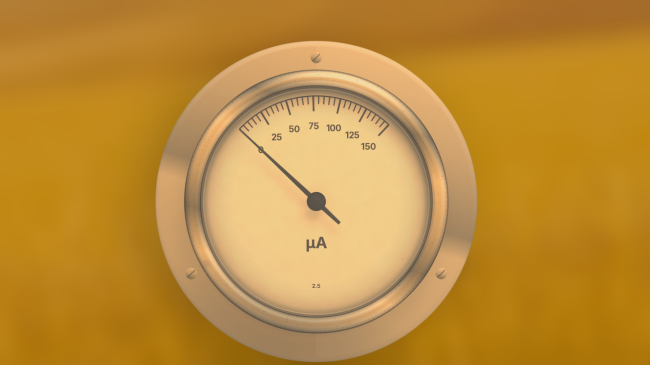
value=0 unit=µA
